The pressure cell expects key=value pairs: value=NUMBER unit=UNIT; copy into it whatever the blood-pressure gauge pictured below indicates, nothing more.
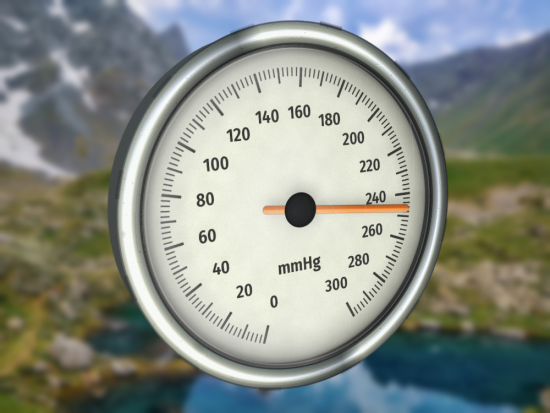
value=246 unit=mmHg
